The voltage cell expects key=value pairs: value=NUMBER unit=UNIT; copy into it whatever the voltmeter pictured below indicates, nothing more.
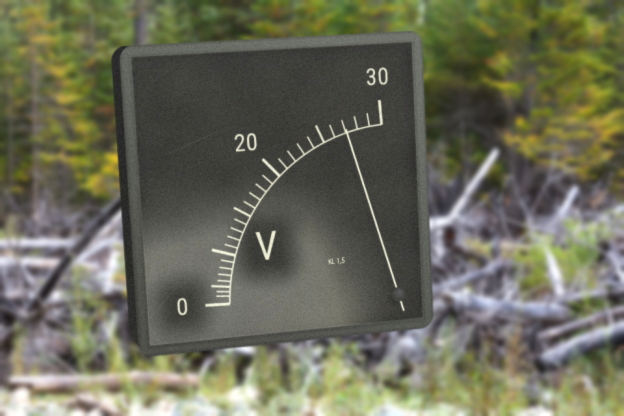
value=27 unit=V
